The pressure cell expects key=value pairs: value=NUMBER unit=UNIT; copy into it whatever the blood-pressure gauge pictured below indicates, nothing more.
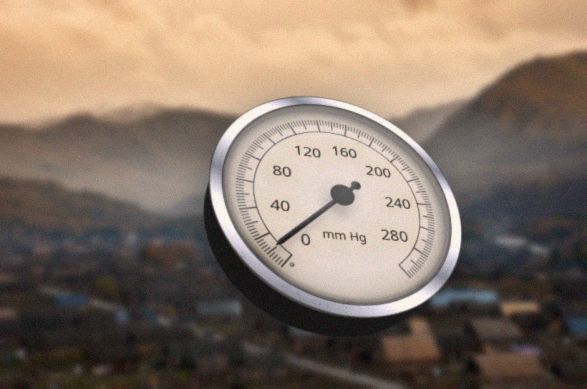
value=10 unit=mmHg
